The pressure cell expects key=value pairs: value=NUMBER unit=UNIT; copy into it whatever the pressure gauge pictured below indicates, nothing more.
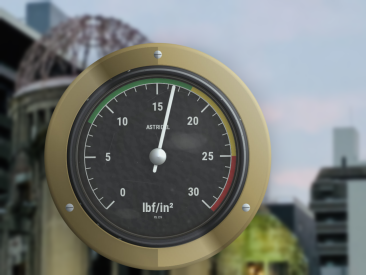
value=16.5 unit=psi
